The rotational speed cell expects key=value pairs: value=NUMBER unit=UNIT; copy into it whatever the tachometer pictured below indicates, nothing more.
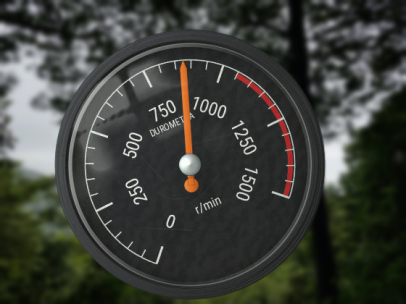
value=875 unit=rpm
